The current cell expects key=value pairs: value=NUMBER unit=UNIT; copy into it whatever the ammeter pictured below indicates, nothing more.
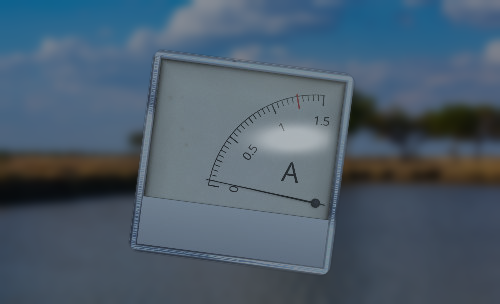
value=0.05 unit=A
